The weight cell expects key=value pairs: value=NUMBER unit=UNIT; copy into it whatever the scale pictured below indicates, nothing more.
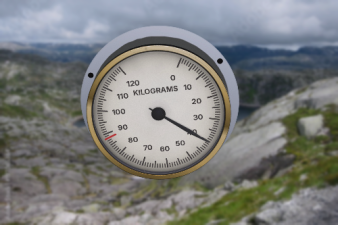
value=40 unit=kg
